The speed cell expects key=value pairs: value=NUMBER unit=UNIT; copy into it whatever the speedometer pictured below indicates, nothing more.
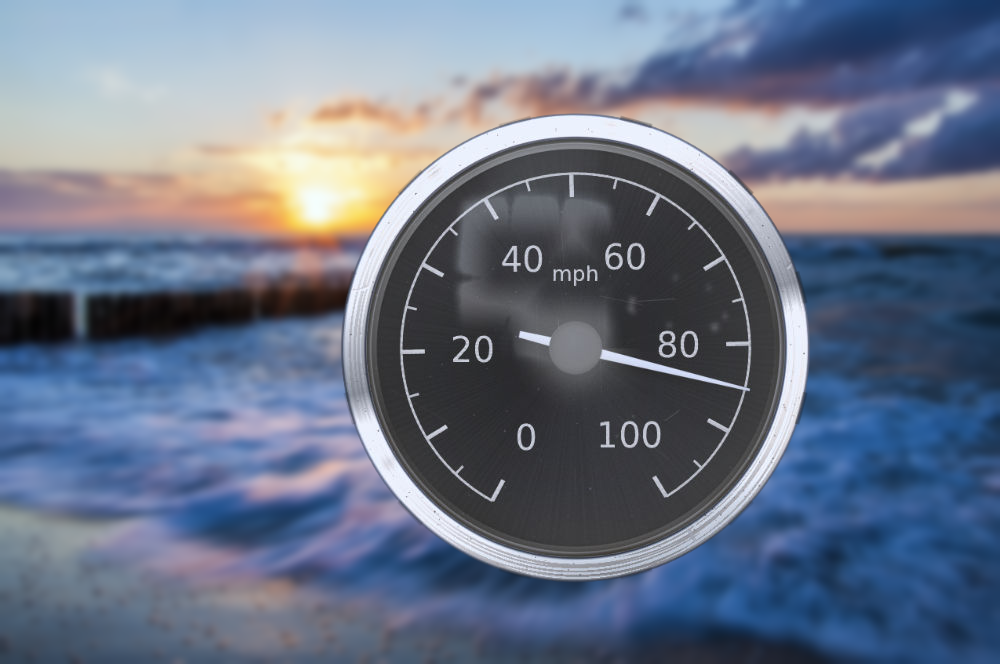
value=85 unit=mph
